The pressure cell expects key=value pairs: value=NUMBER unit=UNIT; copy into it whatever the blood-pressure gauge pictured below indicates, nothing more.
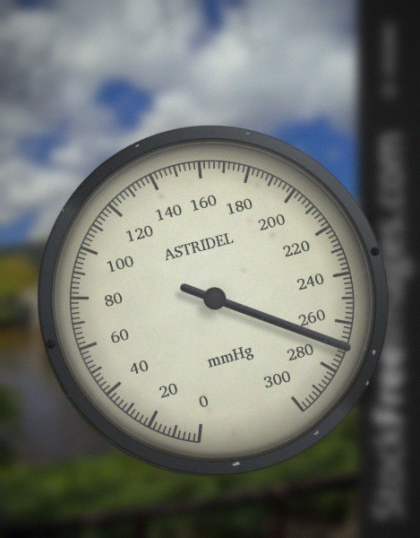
value=270 unit=mmHg
